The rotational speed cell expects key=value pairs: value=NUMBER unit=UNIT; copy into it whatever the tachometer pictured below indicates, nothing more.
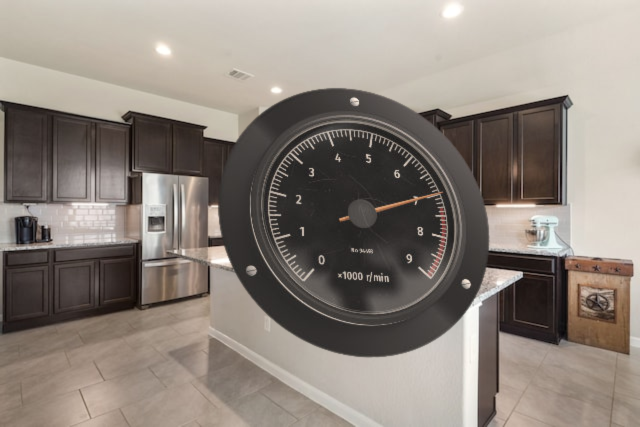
value=7000 unit=rpm
